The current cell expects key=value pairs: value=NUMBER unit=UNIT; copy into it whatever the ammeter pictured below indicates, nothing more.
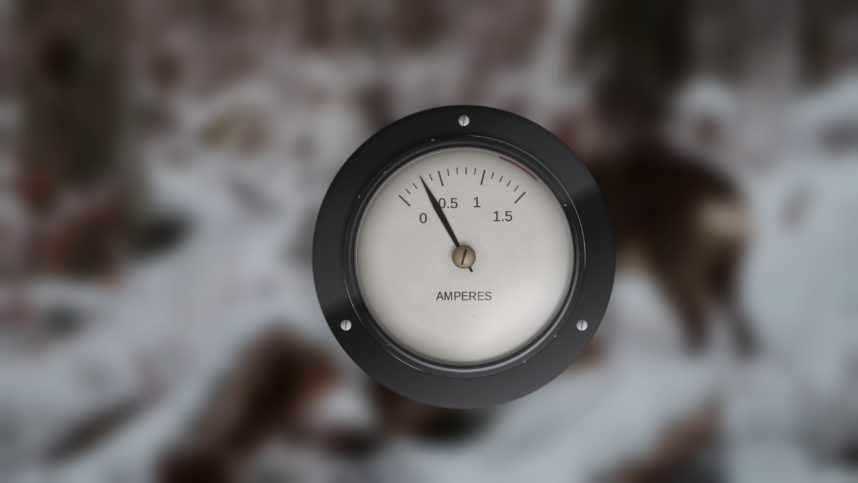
value=0.3 unit=A
